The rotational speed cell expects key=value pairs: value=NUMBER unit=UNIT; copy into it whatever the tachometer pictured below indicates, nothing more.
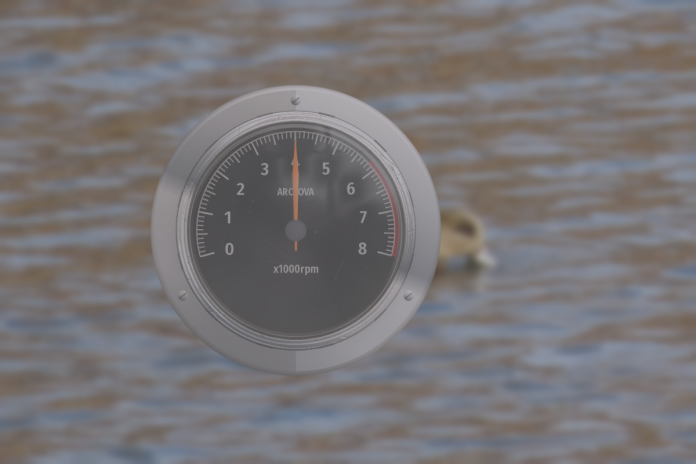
value=4000 unit=rpm
